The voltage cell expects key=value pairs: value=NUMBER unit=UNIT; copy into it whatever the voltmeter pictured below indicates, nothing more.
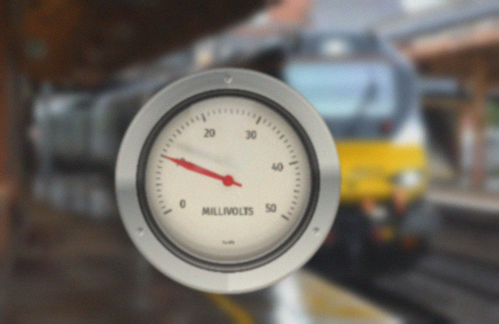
value=10 unit=mV
